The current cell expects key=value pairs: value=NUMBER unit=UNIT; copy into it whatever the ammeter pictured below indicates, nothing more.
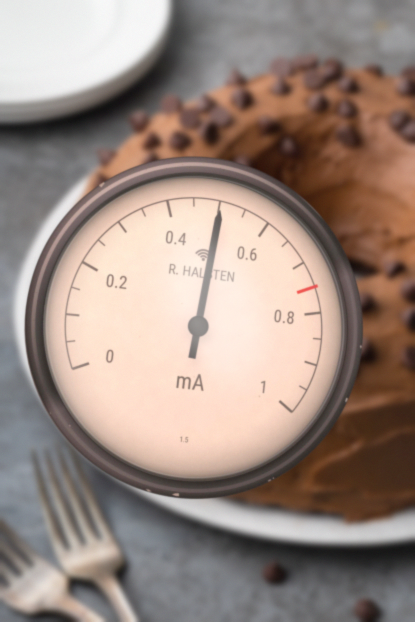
value=0.5 unit=mA
